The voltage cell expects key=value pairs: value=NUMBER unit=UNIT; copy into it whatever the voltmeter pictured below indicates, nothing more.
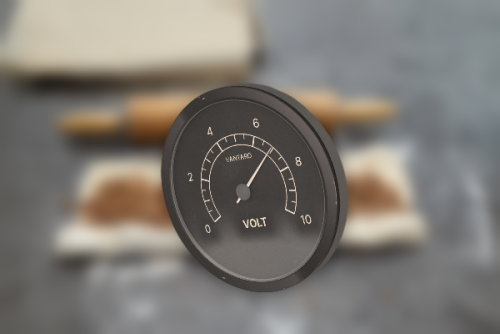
value=7 unit=V
